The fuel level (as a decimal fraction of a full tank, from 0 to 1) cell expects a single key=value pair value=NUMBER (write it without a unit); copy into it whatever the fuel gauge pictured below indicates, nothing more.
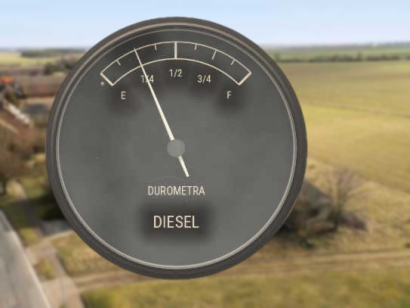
value=0.25
